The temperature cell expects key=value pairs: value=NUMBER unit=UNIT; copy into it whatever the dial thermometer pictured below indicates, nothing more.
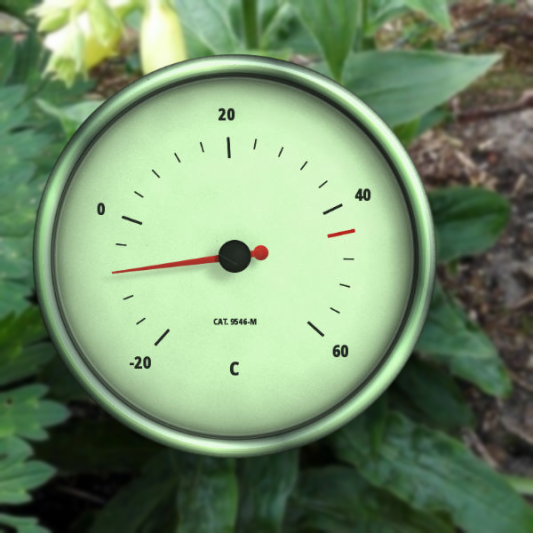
value=-8 unit=°C
